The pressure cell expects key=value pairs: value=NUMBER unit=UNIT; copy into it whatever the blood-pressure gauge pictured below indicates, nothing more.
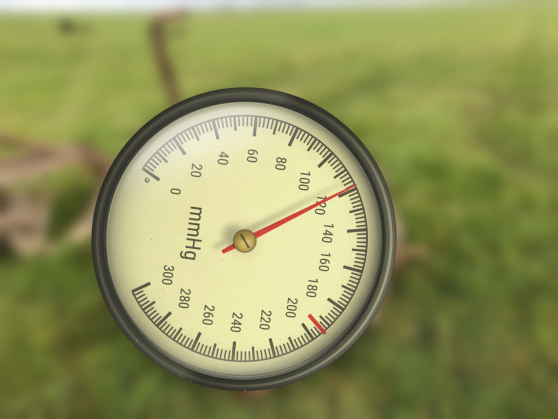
value=118 unit=mmHg
